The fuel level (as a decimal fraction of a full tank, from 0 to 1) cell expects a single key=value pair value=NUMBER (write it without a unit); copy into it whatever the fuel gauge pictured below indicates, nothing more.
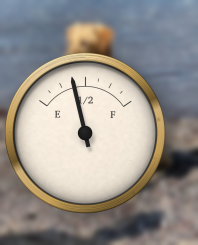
value=0.375
